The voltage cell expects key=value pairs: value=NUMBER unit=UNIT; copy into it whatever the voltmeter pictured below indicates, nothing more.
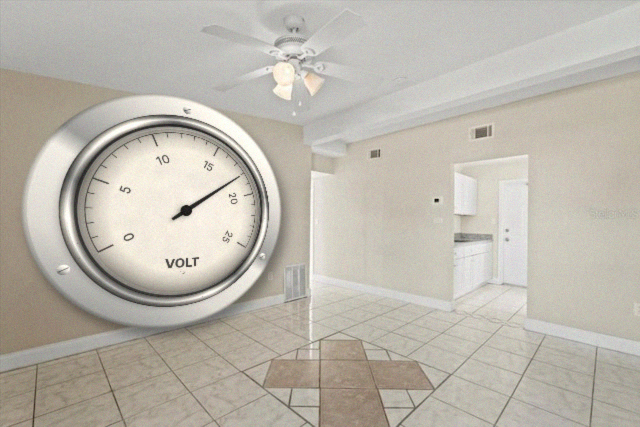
value=18 unit=V
